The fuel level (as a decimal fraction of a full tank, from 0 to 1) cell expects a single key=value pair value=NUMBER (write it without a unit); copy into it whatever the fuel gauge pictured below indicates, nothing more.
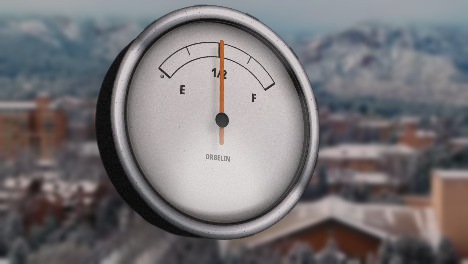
value=0.5
